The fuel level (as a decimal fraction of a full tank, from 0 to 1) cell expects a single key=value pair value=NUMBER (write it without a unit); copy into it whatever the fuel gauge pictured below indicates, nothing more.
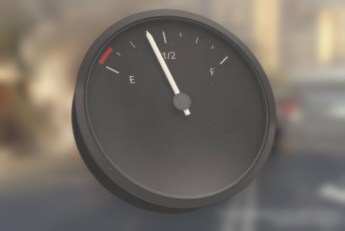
value=0.375
